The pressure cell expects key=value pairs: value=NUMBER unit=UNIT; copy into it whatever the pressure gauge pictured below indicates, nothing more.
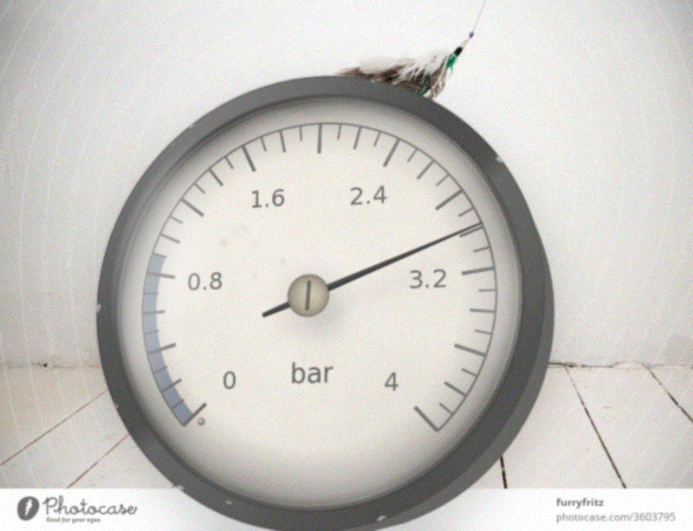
value=3 unit=bar
